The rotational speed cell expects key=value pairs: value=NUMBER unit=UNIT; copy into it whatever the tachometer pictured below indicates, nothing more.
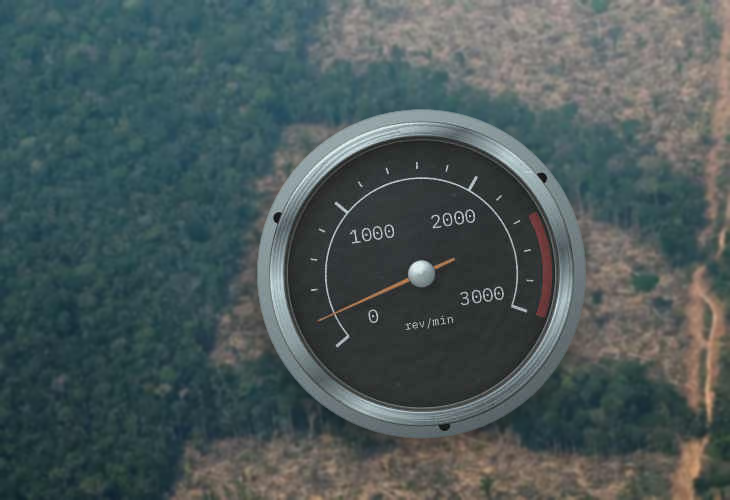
value=200 unit=rpm
